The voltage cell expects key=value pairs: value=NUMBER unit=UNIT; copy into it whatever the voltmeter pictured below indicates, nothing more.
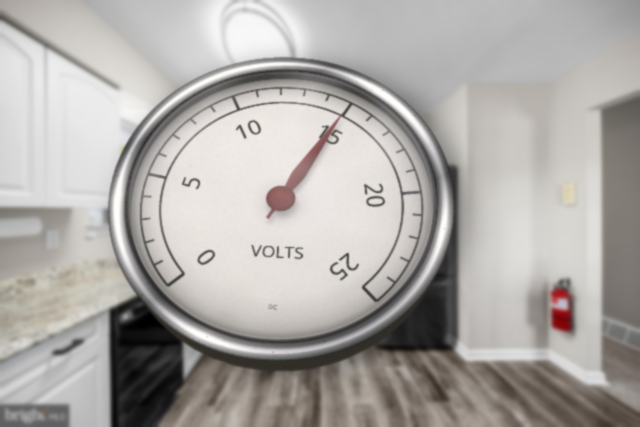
value=15 unit=V
